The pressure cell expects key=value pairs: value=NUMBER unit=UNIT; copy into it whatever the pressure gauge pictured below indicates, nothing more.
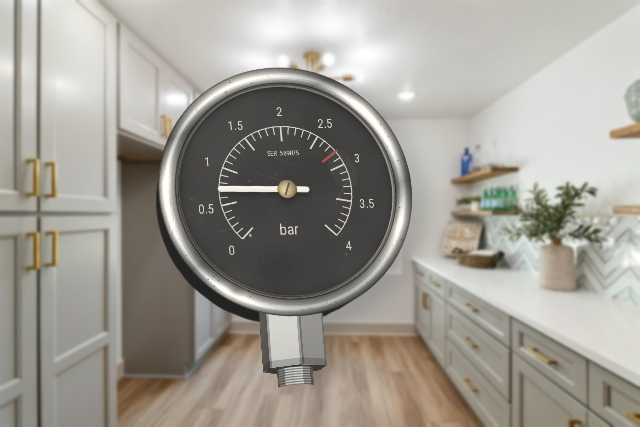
value=0.7 unit=bar
